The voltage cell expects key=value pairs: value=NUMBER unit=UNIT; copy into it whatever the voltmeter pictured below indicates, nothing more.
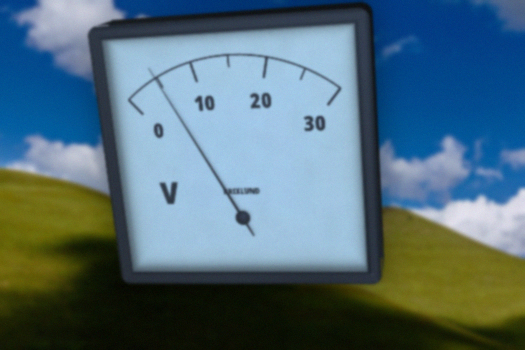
value=5 unit=V
